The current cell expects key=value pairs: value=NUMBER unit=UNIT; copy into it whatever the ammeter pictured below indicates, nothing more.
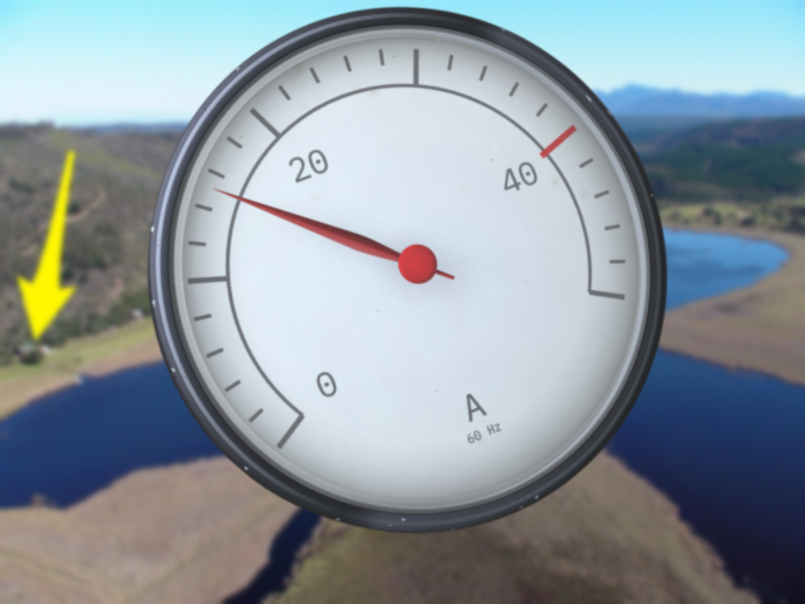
value=15 unit=A
